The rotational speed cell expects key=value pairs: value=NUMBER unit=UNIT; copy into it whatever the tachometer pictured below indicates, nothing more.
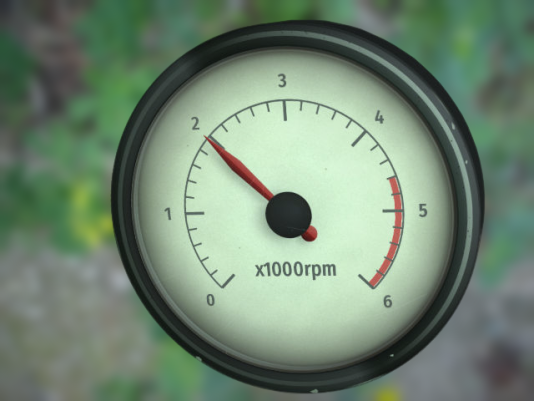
value=2000 unit=rpm
